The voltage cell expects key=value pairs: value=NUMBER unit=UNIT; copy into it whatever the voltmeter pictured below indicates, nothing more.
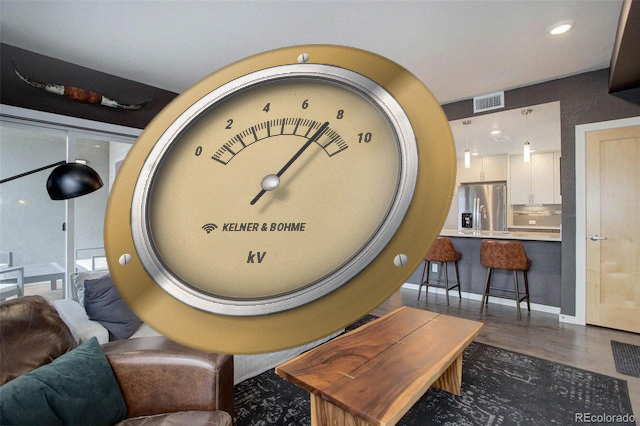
value=8 unit=kV
